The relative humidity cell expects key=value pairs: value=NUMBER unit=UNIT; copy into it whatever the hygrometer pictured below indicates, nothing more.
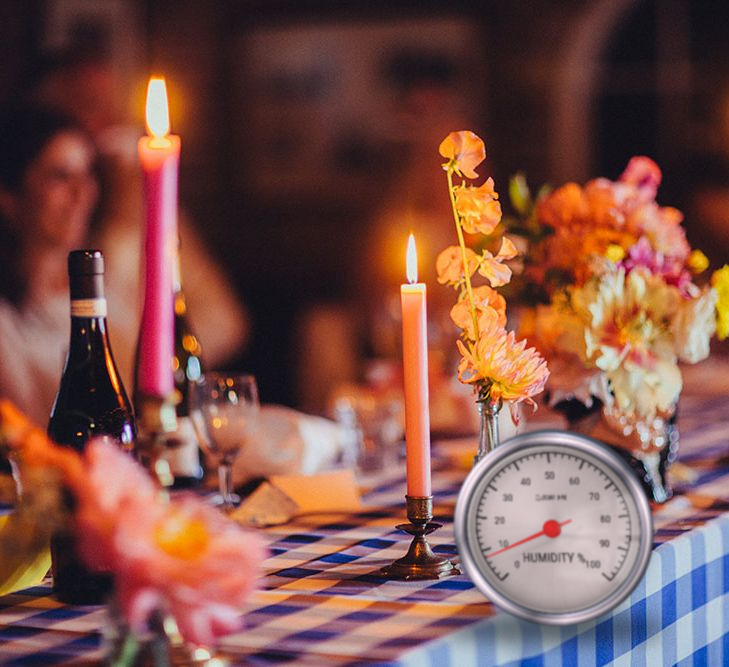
value=8 unit=%
